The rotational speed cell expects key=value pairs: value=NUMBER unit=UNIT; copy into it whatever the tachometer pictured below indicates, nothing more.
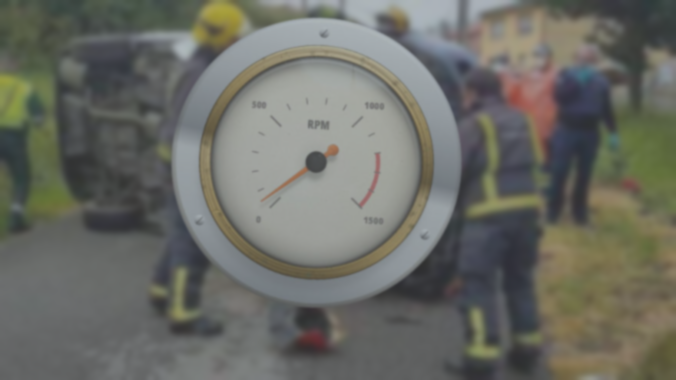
value=50 unit=rpm
